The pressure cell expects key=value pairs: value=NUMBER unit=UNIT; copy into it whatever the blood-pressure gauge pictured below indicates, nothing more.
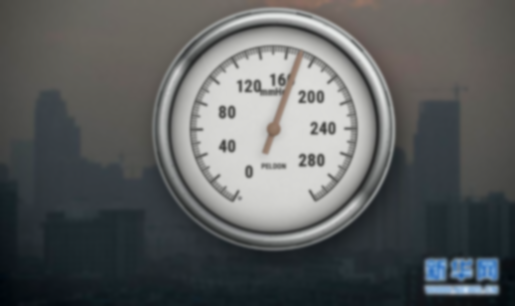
value=170 unit=mmHg
